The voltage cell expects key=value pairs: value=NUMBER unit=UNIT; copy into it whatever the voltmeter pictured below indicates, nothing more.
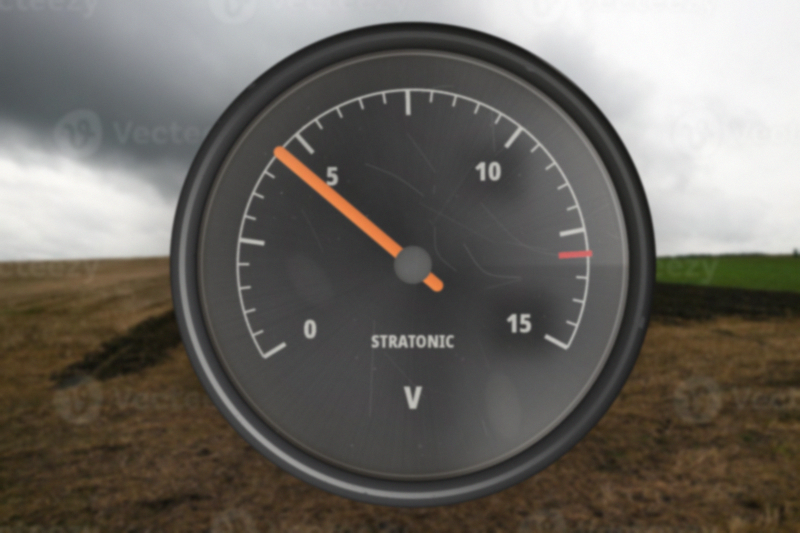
value=4.5 unit=V
